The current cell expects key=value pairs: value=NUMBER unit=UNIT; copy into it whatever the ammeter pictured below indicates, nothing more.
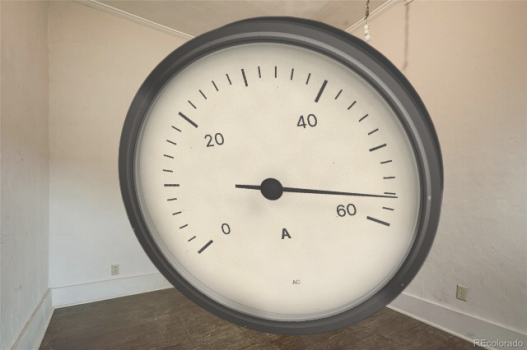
value=56 unit=A
